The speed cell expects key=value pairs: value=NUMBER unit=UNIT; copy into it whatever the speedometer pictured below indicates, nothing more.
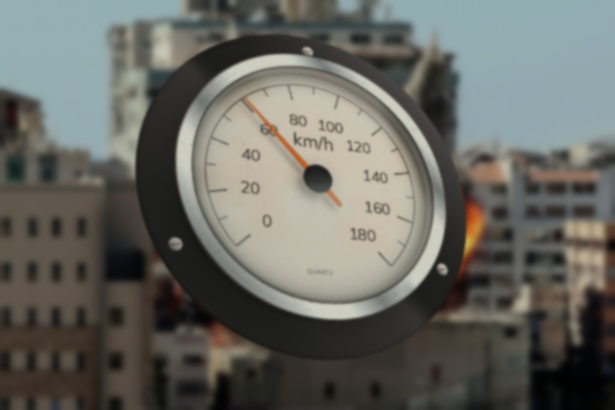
value=60 unit=km/h
